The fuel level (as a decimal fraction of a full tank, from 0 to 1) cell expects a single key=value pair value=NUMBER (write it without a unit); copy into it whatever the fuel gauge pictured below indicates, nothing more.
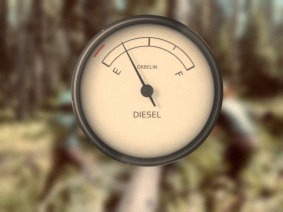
value=0.25
